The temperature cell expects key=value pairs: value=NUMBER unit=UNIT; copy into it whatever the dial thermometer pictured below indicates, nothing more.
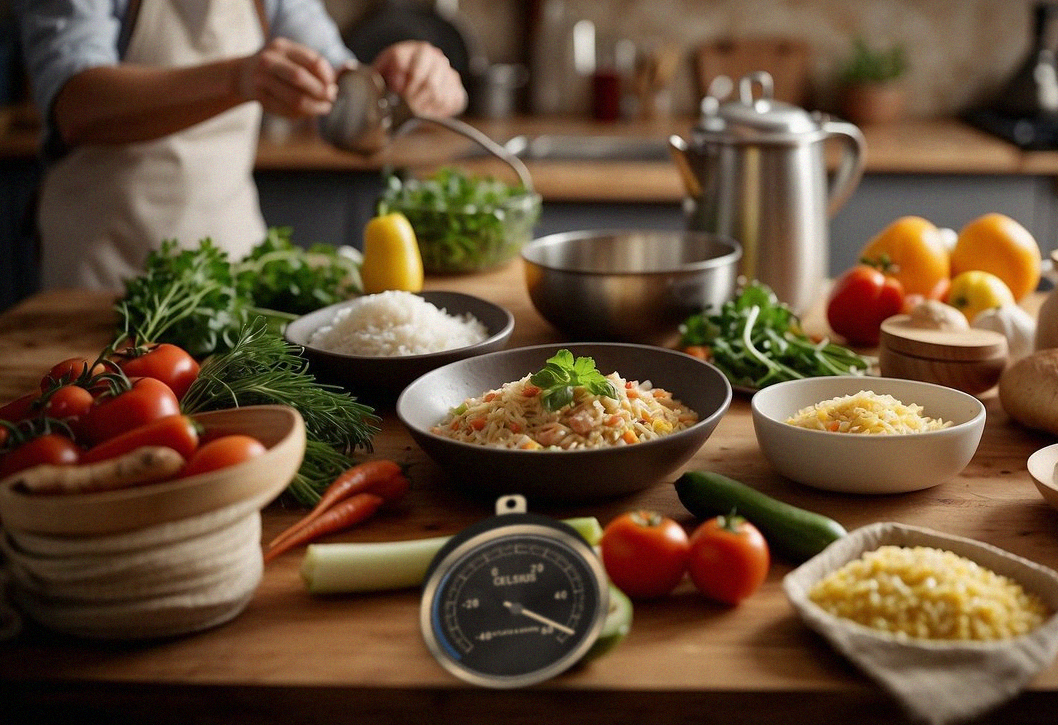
value=55 unit=°C
